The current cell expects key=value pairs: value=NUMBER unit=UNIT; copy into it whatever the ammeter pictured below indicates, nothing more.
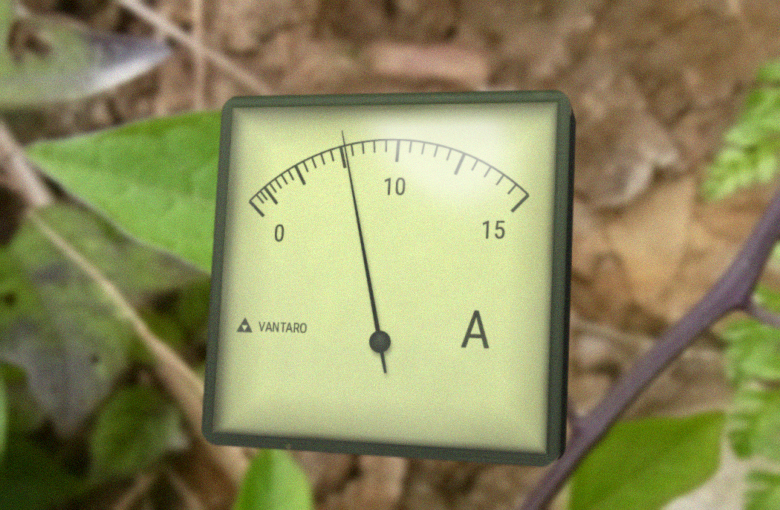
value=7.75 unit=A
